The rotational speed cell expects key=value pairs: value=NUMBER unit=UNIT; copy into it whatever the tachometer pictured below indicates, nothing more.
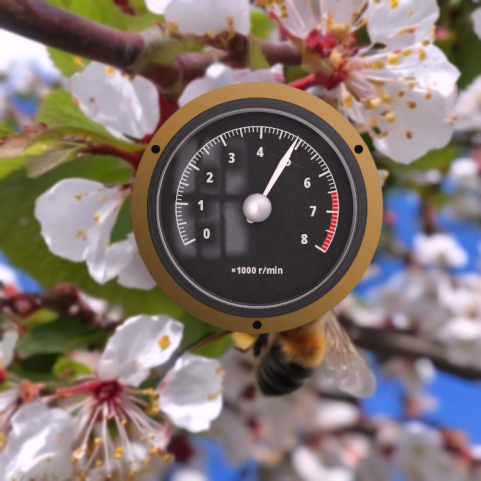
value=4900 unit=rpm
